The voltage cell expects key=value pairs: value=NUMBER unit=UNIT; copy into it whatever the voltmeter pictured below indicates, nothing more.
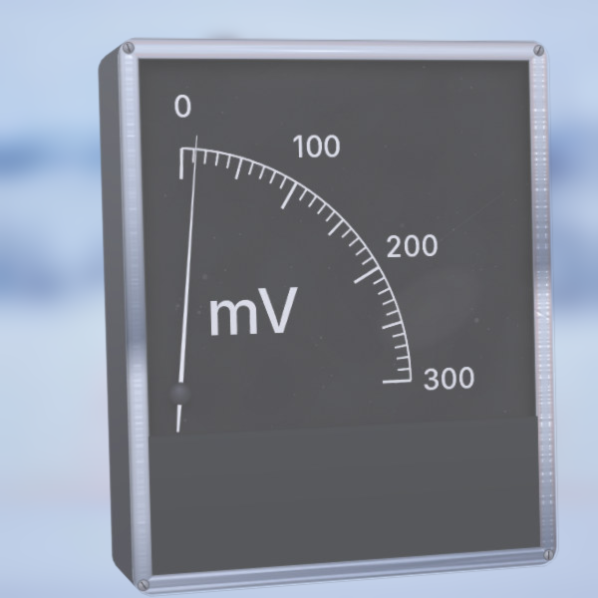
value=10 unit=mV
